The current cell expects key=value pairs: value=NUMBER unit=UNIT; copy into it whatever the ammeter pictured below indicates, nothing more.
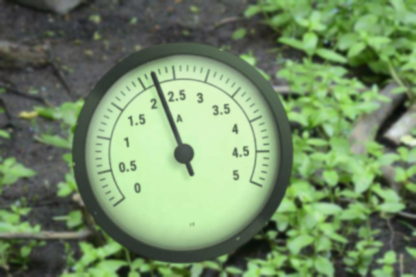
value=2.2 unit=A
